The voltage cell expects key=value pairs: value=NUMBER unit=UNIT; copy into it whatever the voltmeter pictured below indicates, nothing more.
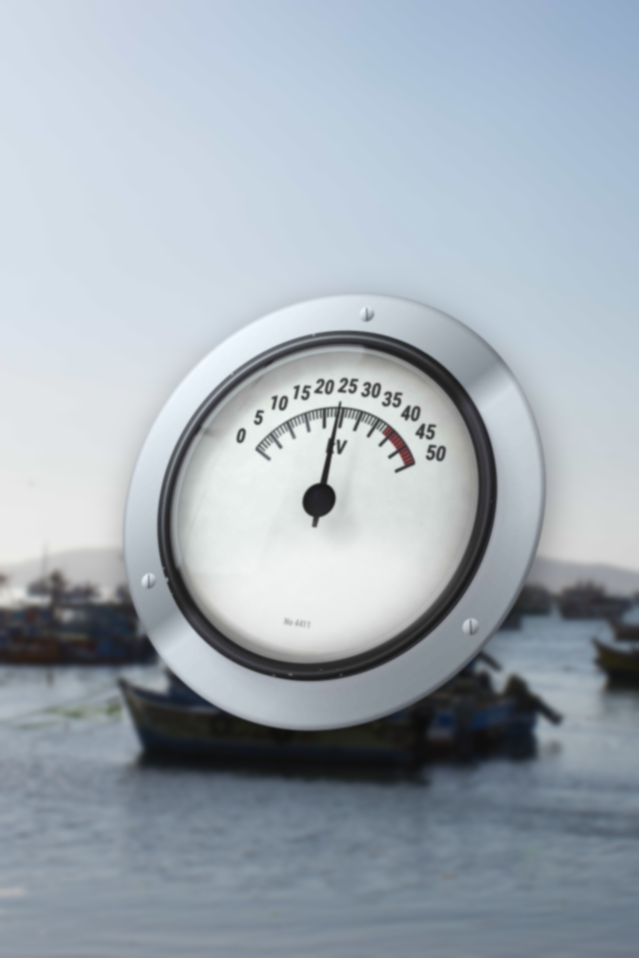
value=25 unit=kV
